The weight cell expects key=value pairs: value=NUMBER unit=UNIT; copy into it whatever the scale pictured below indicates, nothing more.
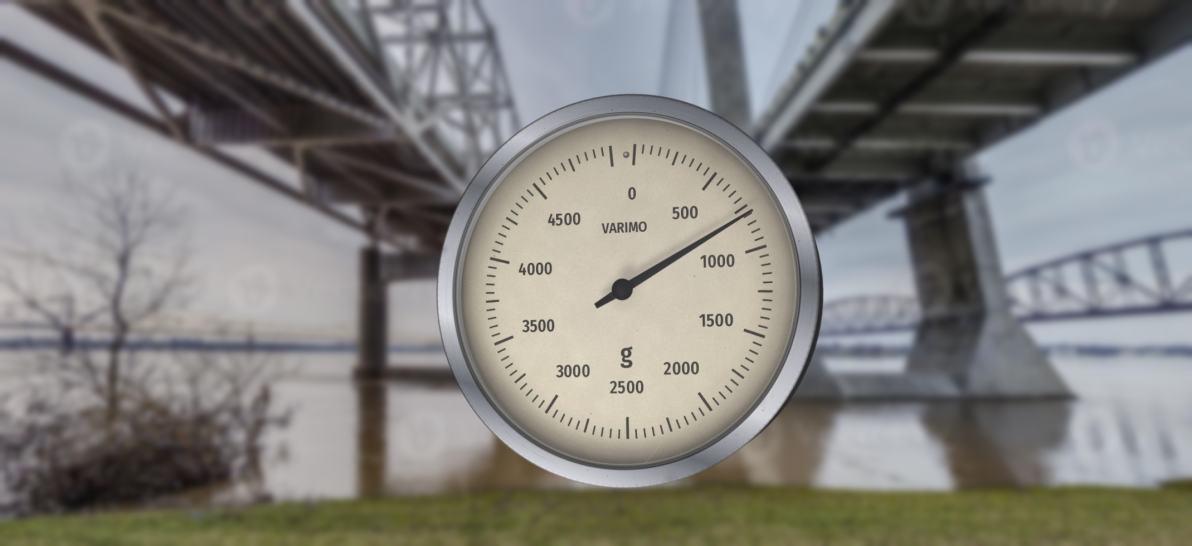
value=800 unit=g
